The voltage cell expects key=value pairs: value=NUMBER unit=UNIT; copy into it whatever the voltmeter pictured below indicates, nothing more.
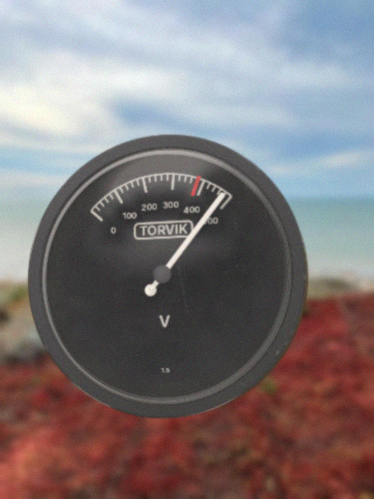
value=480 unit=V
